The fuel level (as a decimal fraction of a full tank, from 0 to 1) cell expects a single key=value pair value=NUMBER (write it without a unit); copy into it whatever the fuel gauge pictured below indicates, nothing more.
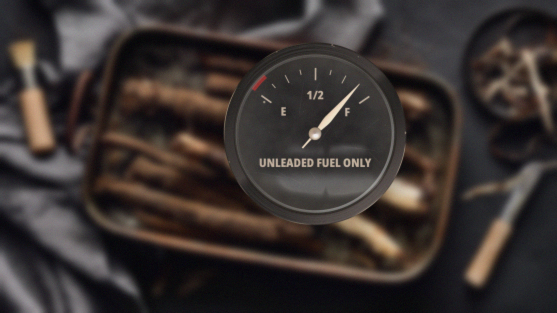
value=0.875
